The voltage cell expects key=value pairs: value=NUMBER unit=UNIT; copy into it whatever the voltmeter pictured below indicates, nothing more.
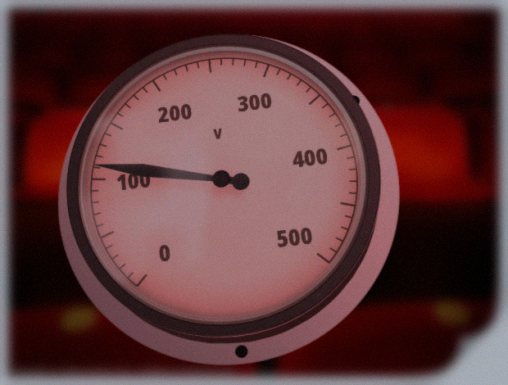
value=110 unit=V
